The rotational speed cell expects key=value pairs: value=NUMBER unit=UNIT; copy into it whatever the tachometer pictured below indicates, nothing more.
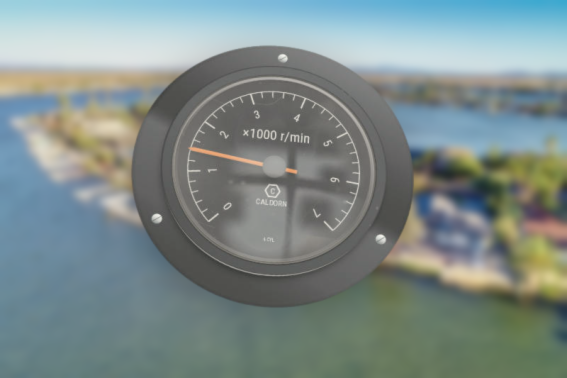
value=1400 unit=rpm
